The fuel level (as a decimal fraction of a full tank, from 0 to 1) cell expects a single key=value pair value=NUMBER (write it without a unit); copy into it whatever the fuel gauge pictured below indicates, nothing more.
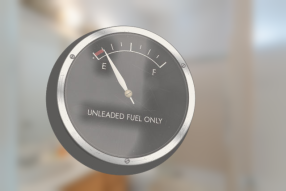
value=0.125
